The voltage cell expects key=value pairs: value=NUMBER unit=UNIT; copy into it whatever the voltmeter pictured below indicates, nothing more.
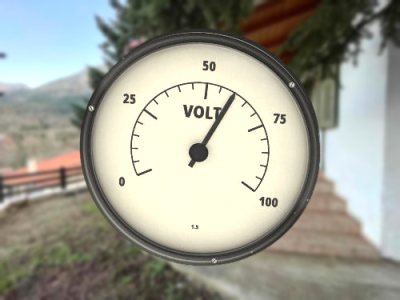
value=60 unit=V
